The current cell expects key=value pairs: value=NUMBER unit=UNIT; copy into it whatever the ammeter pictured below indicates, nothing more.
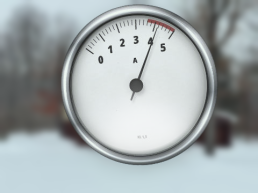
value=4.2 unit=A
